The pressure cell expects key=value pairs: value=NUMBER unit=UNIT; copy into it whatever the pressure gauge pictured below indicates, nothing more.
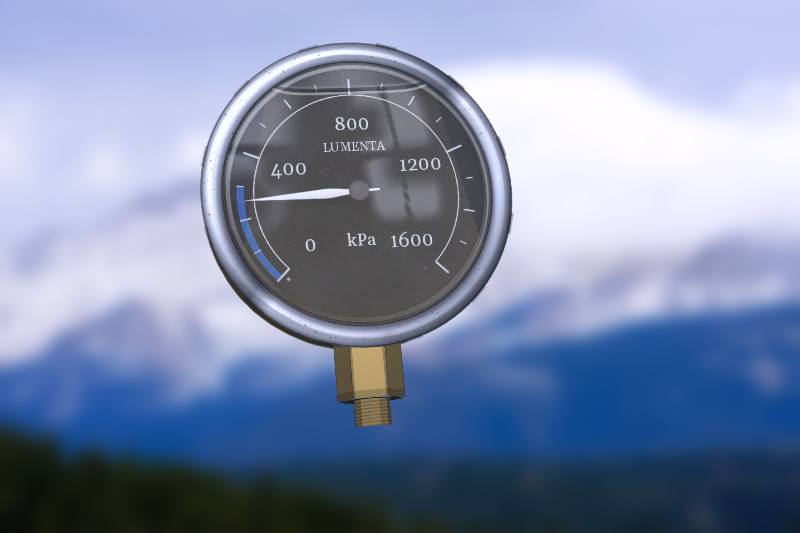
value=250 unit=kPa
